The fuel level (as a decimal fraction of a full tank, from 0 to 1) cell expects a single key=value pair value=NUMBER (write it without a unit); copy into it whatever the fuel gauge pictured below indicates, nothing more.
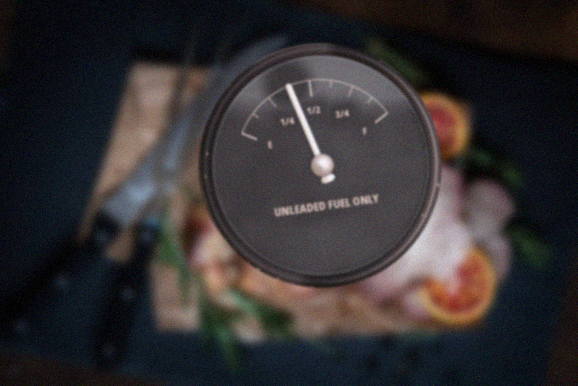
value=0.375
